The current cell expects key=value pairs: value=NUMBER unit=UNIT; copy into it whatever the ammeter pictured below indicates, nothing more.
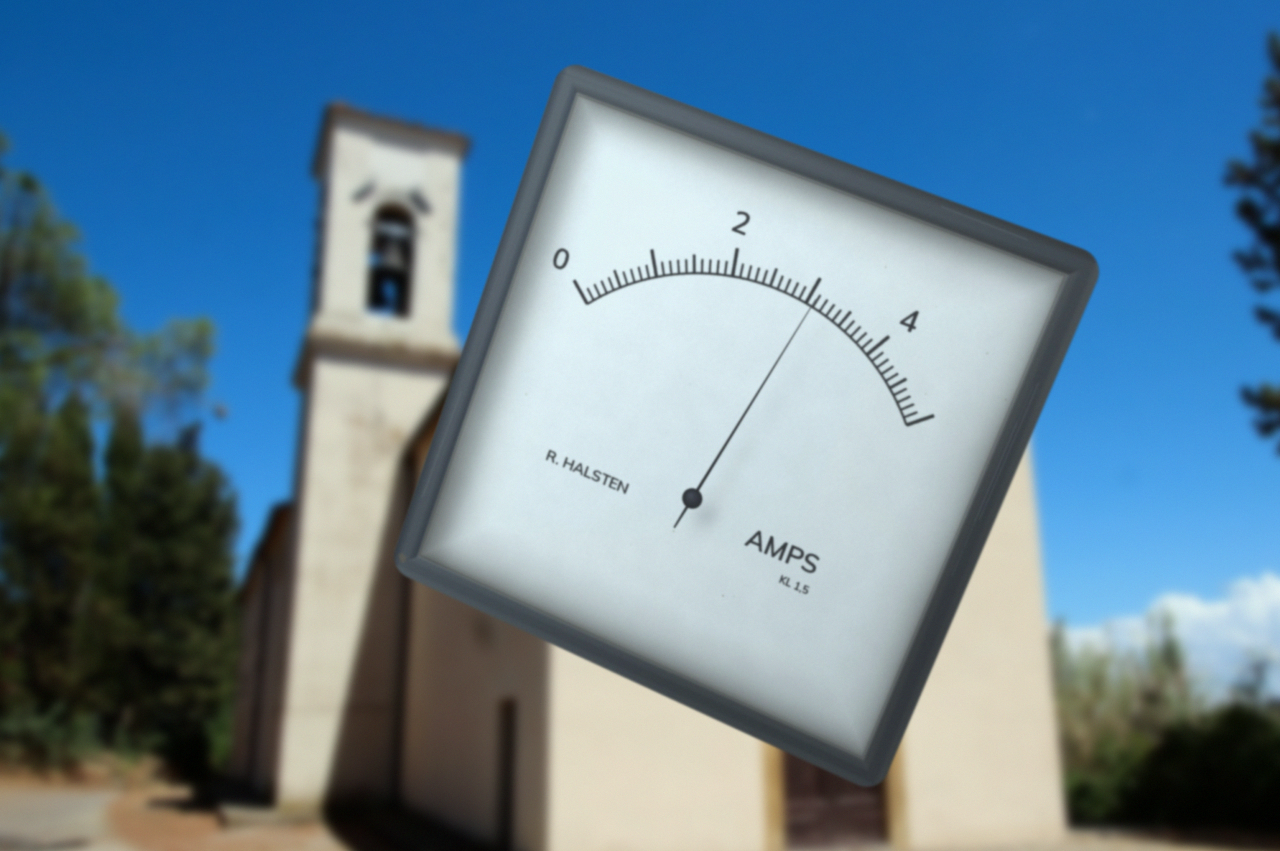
value=3.1 unit=A
